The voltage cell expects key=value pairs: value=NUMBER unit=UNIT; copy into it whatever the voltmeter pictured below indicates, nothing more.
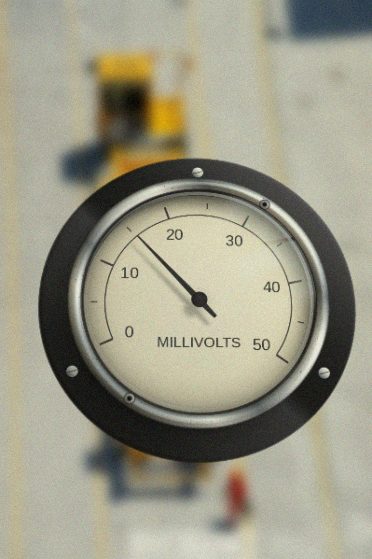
value=15 unit=mV
